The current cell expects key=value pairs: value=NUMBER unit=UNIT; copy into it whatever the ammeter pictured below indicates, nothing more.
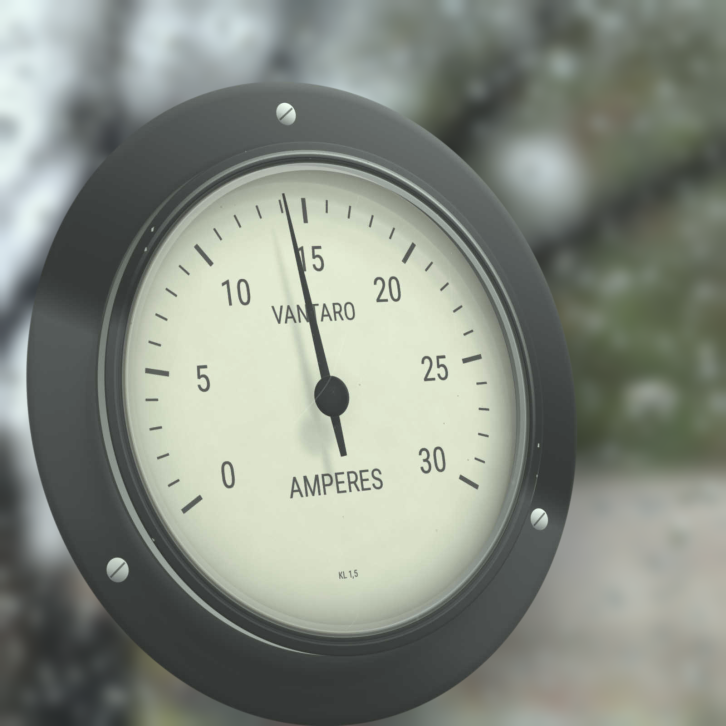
value=14 unit=A
